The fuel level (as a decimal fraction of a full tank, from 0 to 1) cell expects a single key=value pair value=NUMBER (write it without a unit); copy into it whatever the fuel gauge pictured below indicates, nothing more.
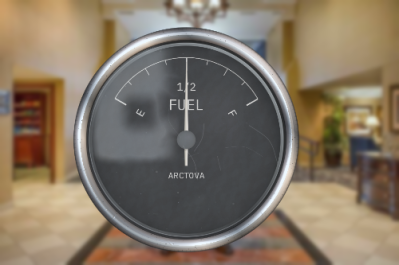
value=0.5
